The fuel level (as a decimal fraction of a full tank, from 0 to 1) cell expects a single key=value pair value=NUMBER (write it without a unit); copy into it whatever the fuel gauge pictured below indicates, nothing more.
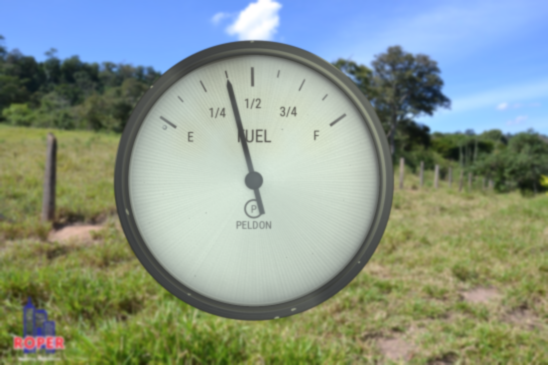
value=0.375
